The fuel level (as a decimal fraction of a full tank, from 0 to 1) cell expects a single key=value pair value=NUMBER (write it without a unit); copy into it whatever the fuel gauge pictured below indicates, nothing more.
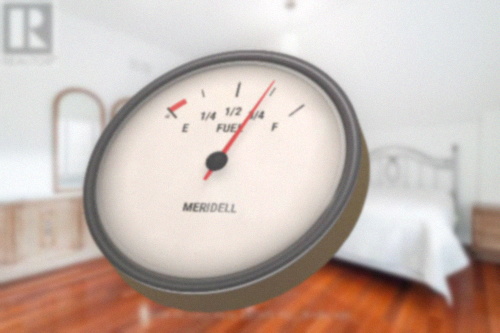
value=0.75
